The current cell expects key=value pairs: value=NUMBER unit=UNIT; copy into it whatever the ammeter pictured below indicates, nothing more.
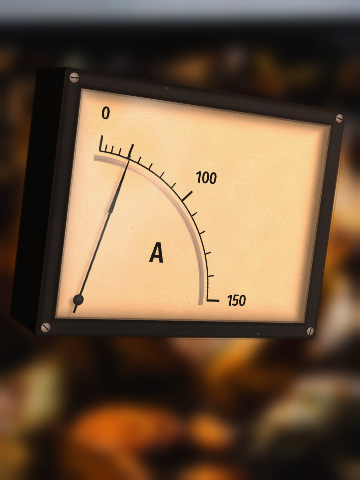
value=50 unit=A
